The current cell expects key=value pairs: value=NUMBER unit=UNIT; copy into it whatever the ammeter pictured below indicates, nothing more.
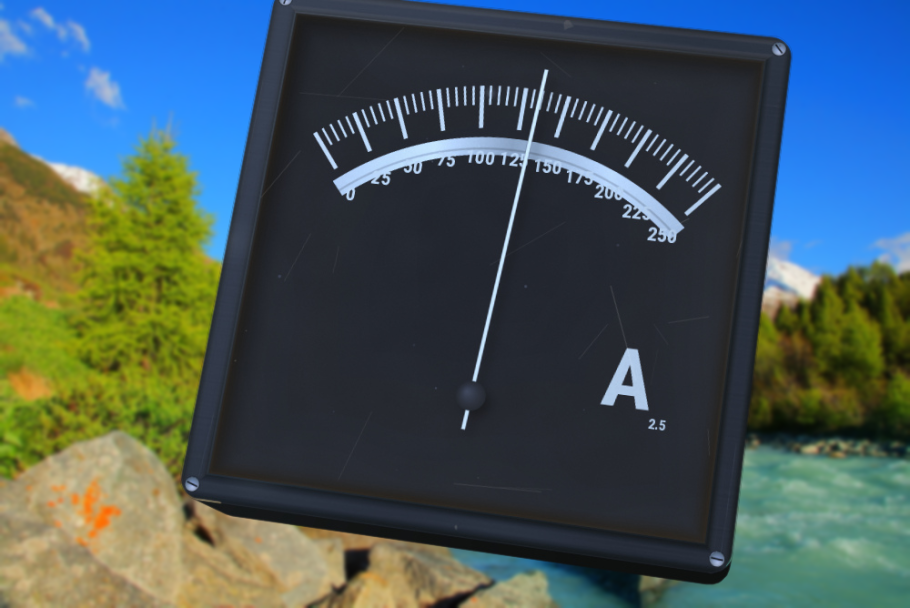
value=135 unit=A
